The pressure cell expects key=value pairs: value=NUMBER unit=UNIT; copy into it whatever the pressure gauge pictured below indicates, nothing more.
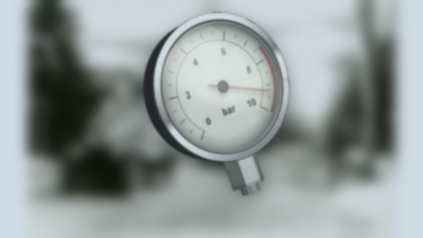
value=9.25 unit=bar
